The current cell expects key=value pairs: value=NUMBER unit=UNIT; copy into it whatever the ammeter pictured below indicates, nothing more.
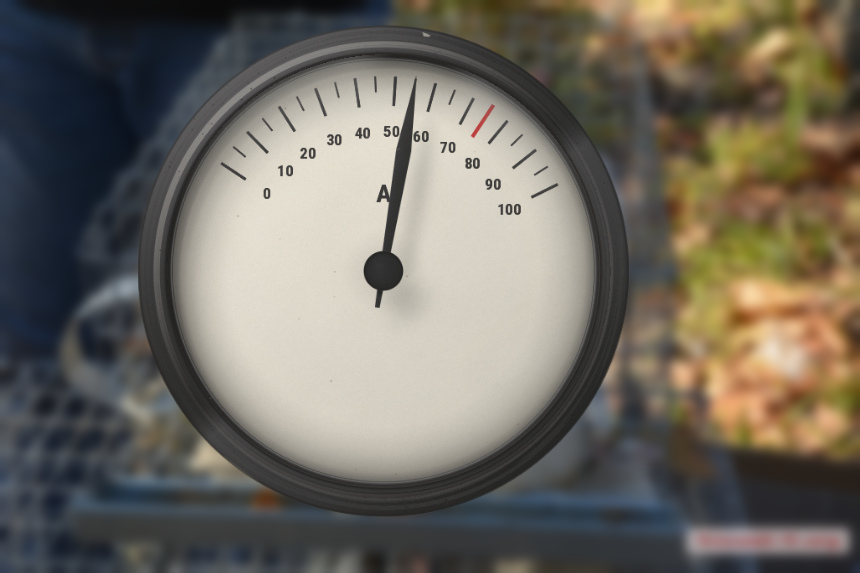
value=55 unit=A
